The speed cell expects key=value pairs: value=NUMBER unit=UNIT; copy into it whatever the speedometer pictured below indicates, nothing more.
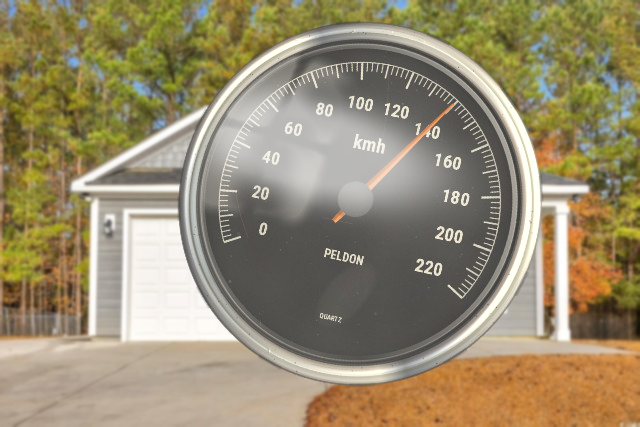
value=140 unit=km/h
